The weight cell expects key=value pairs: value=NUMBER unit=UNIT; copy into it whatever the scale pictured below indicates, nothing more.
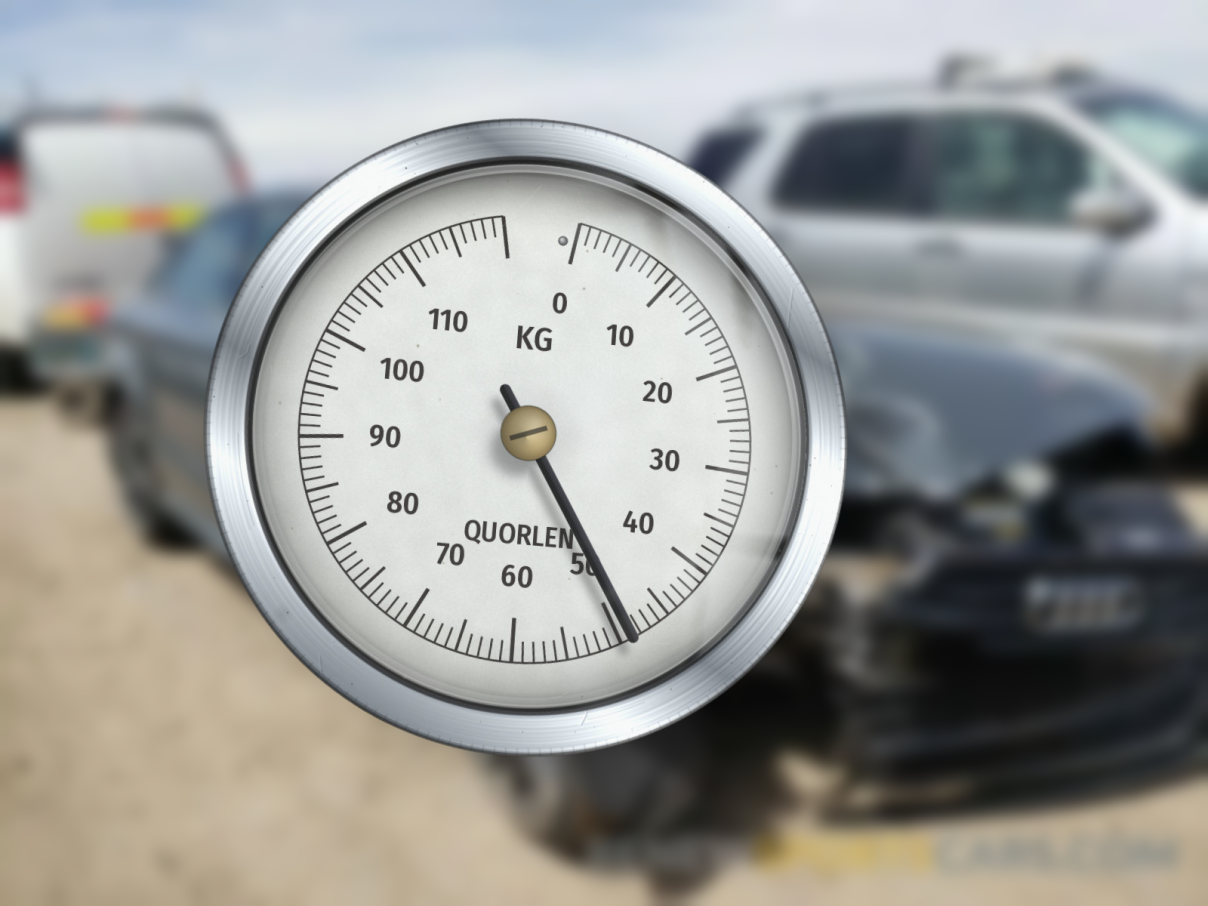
value=49 unit=kg
